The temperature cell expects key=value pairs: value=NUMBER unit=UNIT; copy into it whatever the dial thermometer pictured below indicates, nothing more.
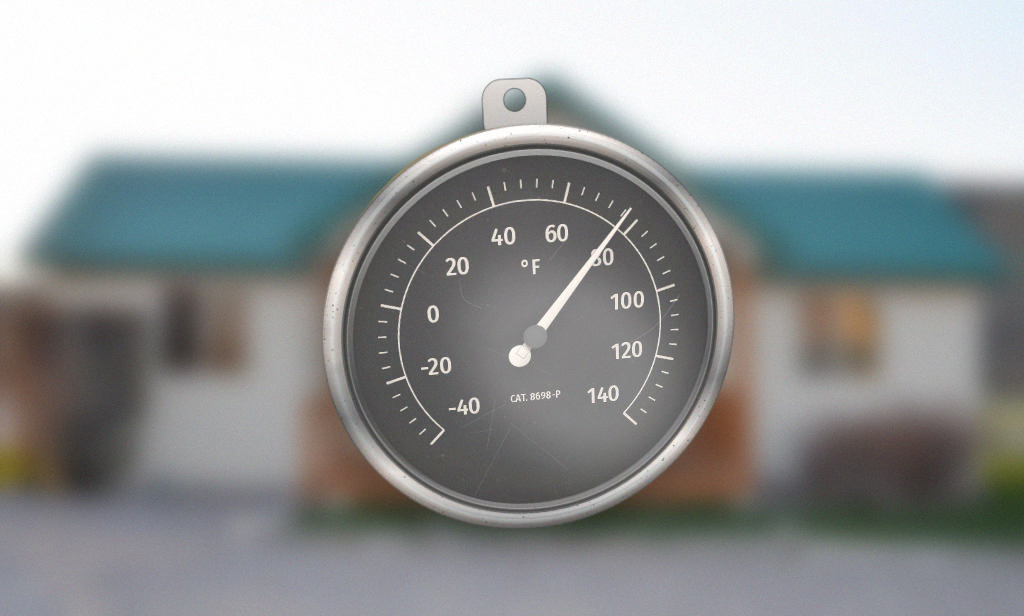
value=76 unit=°F
